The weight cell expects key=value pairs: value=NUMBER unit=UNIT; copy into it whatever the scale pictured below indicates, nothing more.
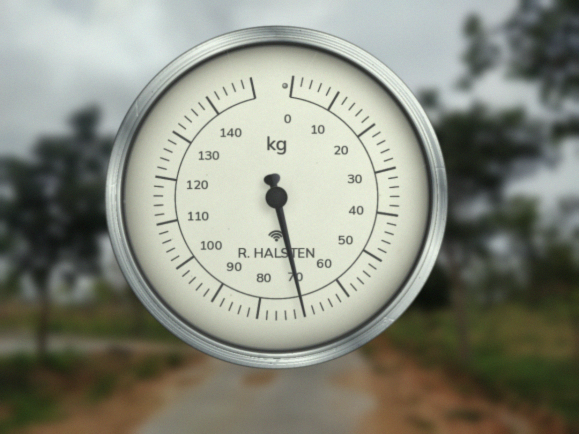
value=70 unit=kg
